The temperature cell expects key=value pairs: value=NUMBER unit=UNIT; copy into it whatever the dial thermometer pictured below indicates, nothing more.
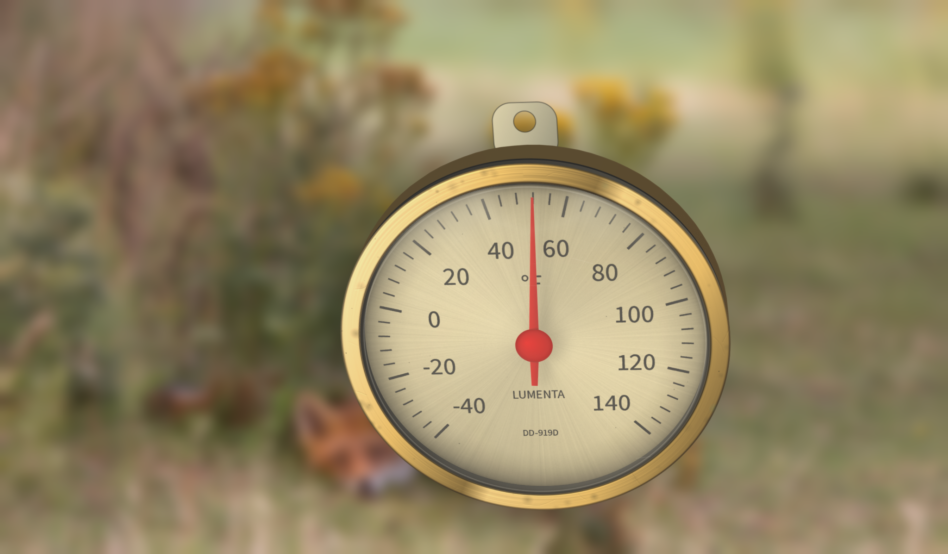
value=52 unit=°F
